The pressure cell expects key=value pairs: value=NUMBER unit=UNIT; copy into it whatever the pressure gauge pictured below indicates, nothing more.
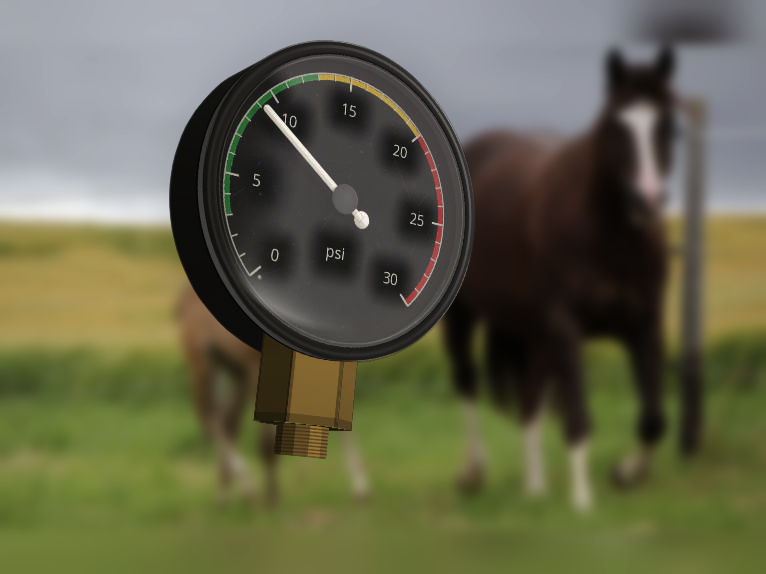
value=9 unit=psi
